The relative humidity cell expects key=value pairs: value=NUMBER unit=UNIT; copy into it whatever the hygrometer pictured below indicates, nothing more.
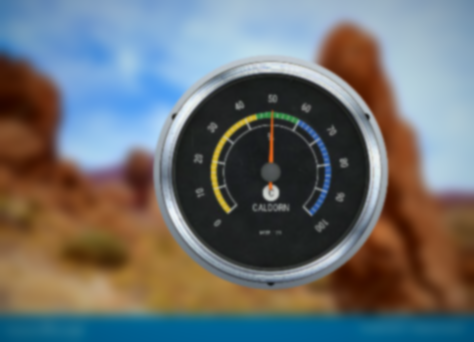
value=50 unit=%
